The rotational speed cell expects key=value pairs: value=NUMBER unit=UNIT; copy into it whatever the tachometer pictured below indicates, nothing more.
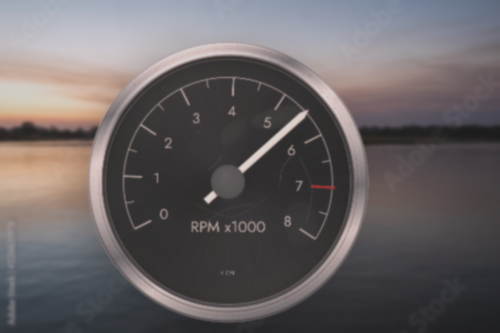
value=5500 unit=rpm
